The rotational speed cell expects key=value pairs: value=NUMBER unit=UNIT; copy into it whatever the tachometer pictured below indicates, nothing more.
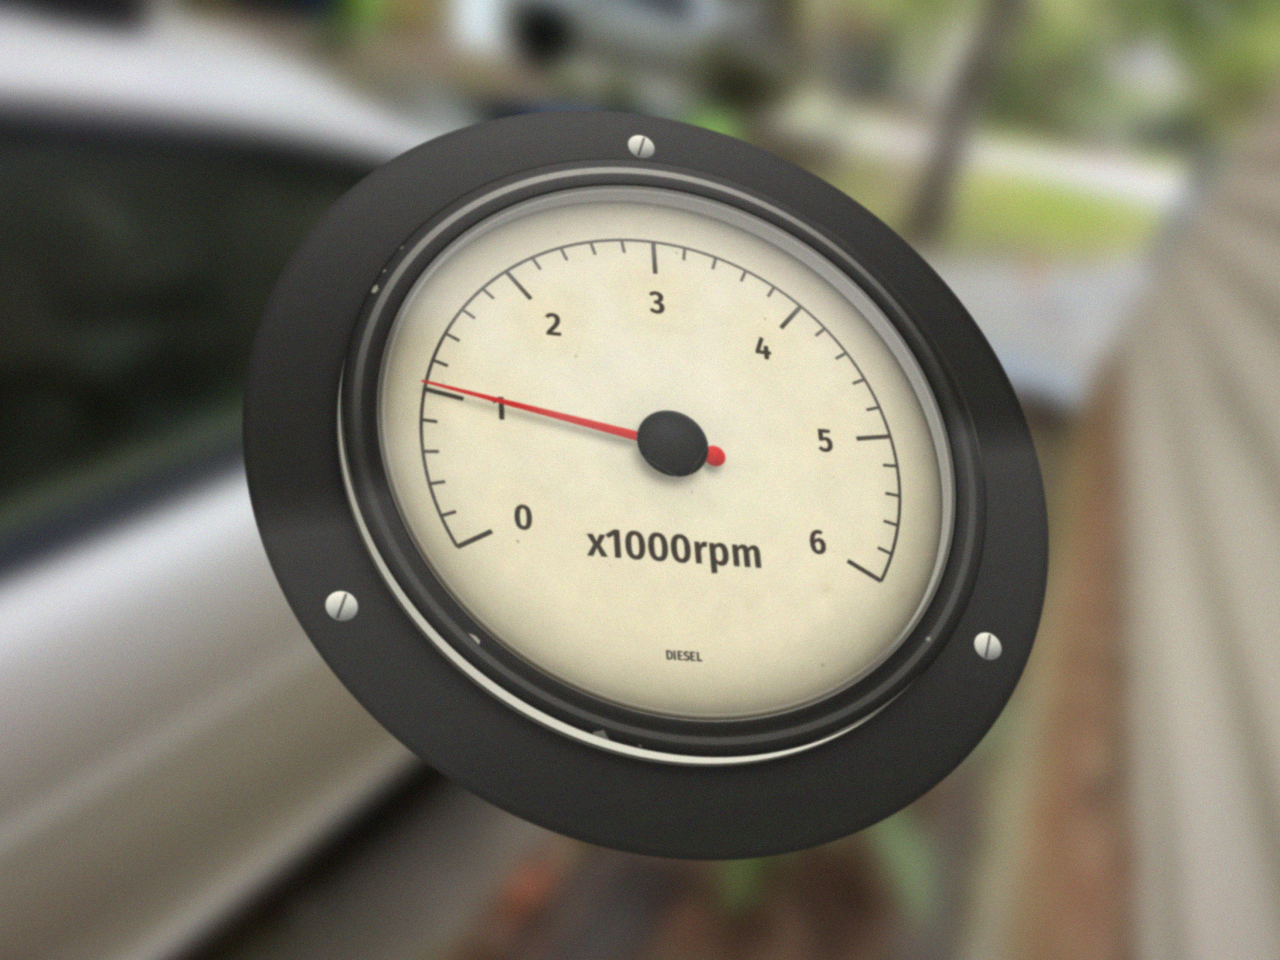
value=1000 unit=rpm
